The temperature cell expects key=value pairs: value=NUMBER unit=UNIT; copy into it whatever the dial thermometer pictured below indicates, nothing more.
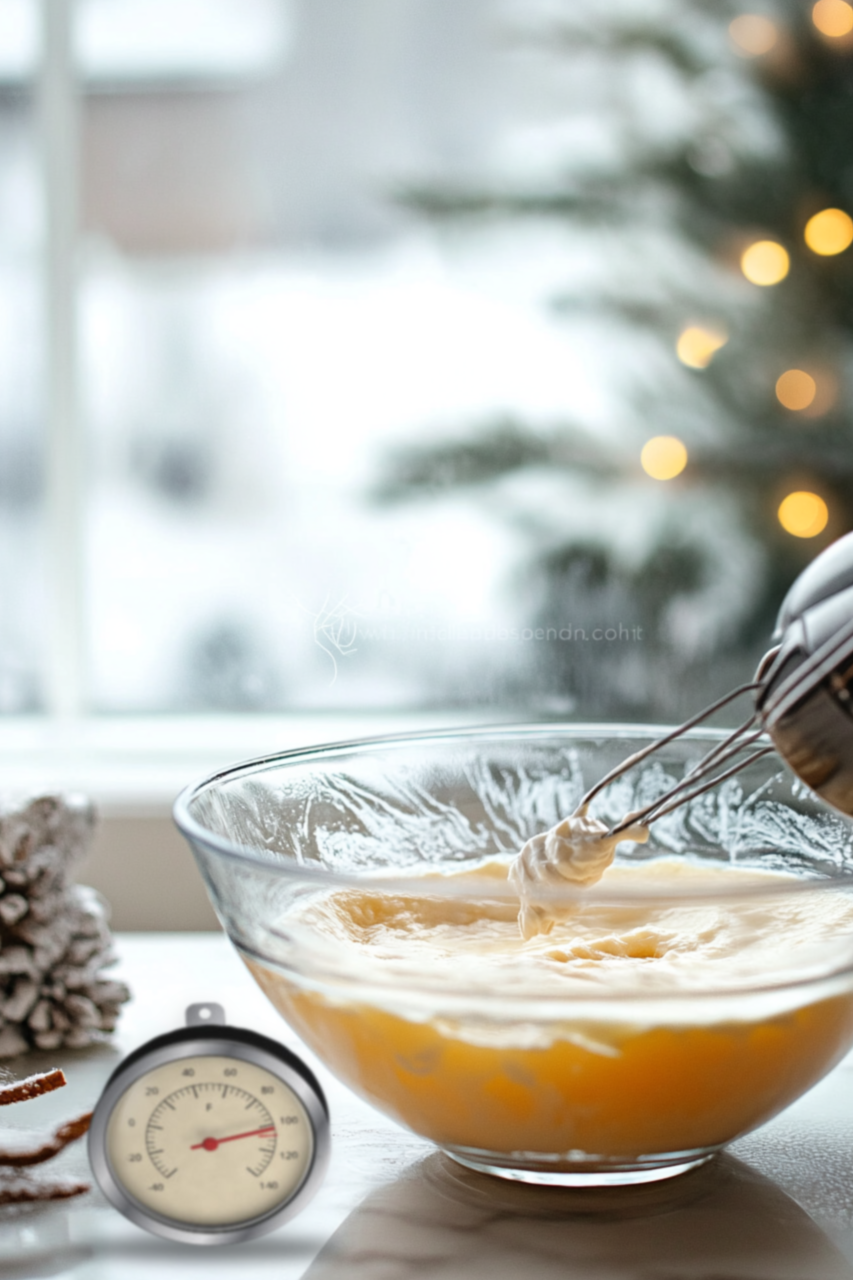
value=100 unit=°F
